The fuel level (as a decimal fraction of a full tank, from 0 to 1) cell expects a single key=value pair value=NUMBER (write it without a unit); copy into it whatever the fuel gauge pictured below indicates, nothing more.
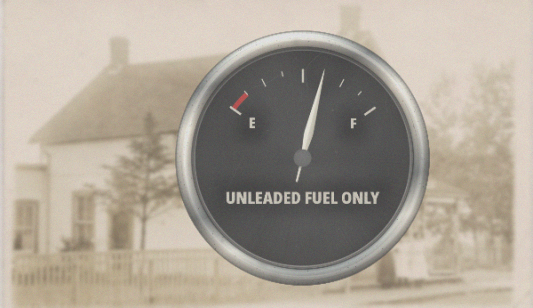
value=0.625
